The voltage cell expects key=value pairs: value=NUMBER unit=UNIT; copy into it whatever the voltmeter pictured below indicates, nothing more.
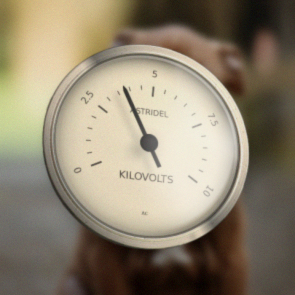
value=3.75 unit=kV
